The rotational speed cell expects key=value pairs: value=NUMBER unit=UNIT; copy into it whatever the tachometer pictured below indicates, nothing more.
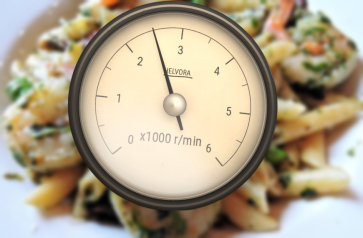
value=2500 unit=rpm
